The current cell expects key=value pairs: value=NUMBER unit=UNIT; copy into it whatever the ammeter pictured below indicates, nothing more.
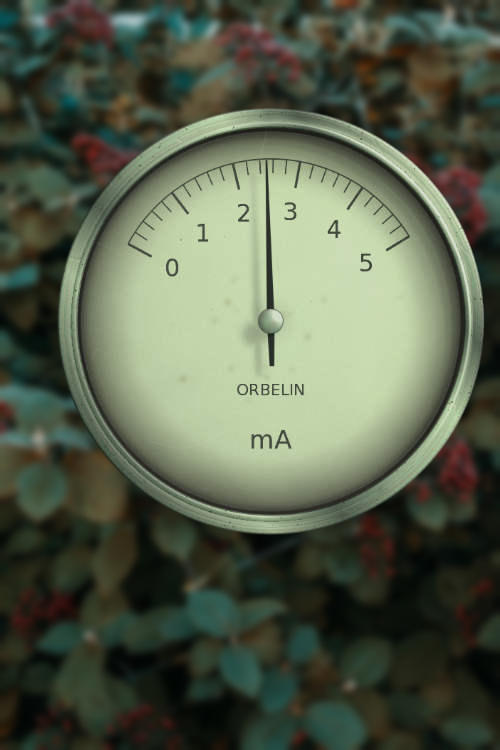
value=2.5 unit=mA
